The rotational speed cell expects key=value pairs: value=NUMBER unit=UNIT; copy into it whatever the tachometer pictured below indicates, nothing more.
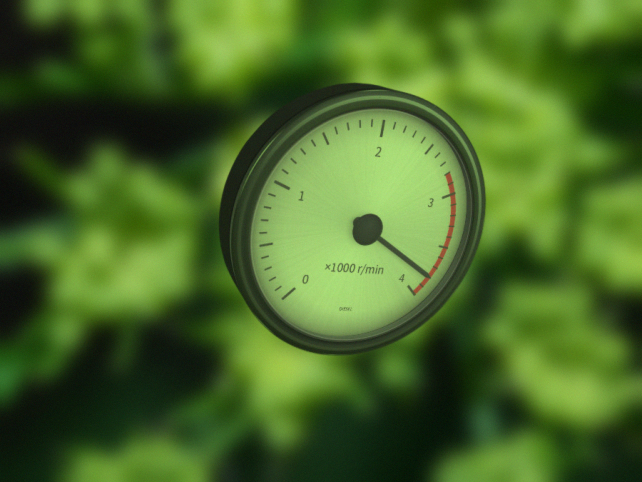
value=3800 unit=rpm
